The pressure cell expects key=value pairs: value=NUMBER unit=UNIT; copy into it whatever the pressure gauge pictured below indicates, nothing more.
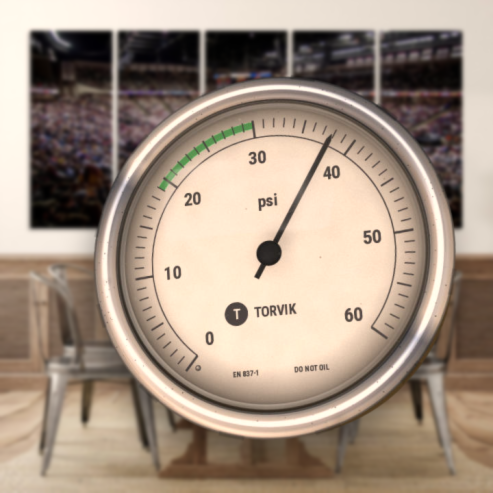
value=38 unit=psi
